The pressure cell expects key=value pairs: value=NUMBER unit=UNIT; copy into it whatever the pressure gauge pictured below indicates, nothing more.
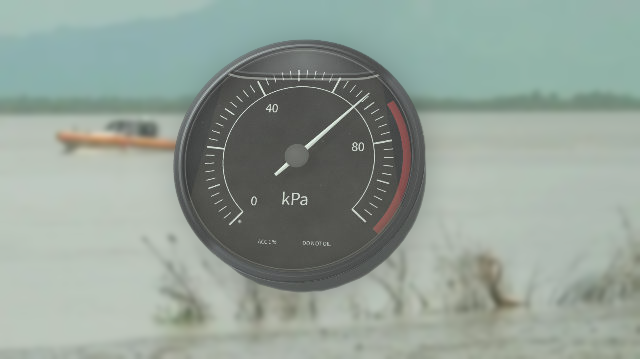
value=68 unit=kPa
